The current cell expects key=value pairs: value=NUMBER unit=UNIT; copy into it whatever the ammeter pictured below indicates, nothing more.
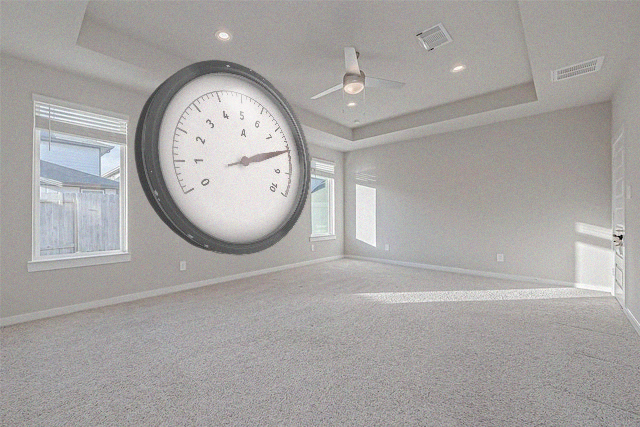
value=8 unit=A
